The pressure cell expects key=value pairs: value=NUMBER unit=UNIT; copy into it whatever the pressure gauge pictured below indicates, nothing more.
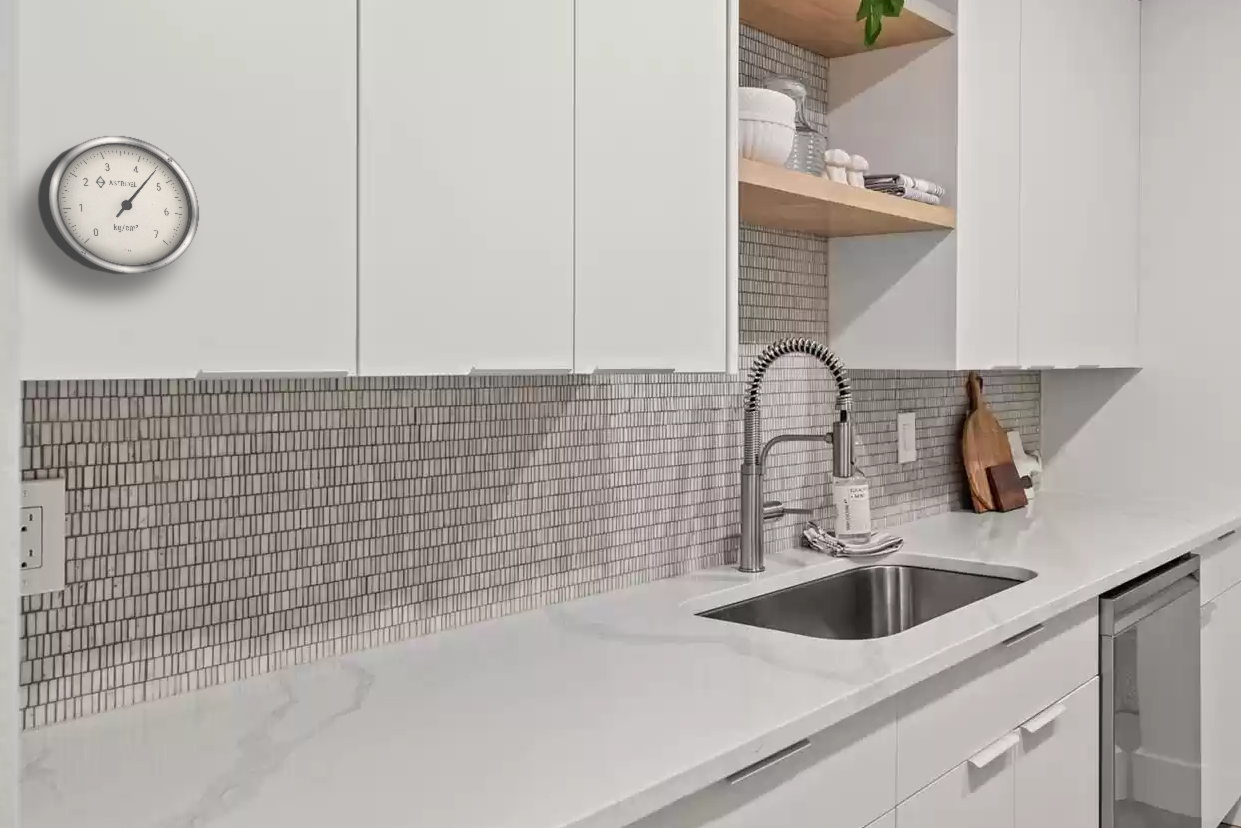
value=4.5 unit=kg/cm²
